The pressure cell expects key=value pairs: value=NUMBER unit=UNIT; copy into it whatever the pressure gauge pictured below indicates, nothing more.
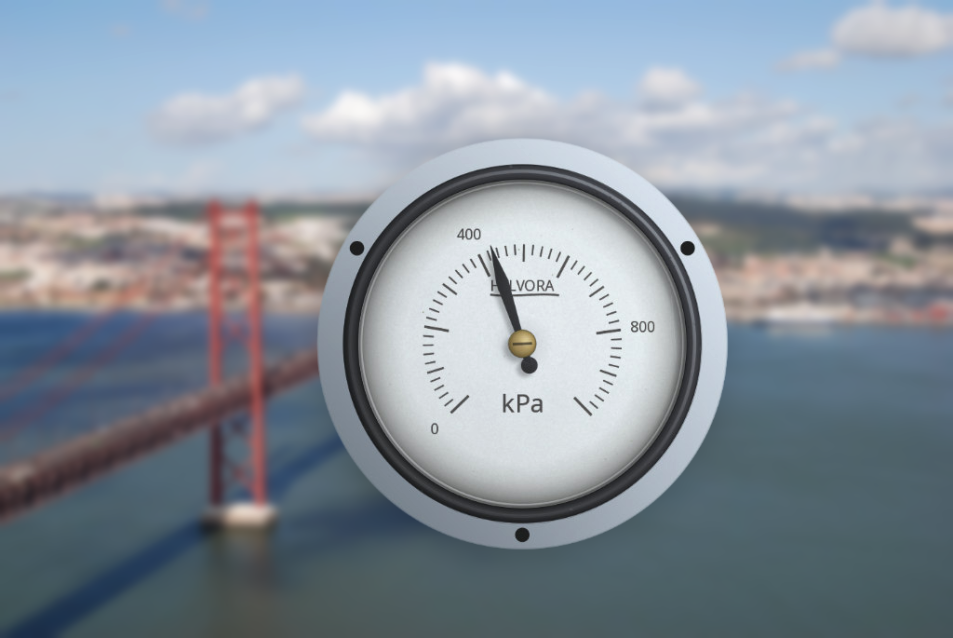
value=430 unit=kPa
